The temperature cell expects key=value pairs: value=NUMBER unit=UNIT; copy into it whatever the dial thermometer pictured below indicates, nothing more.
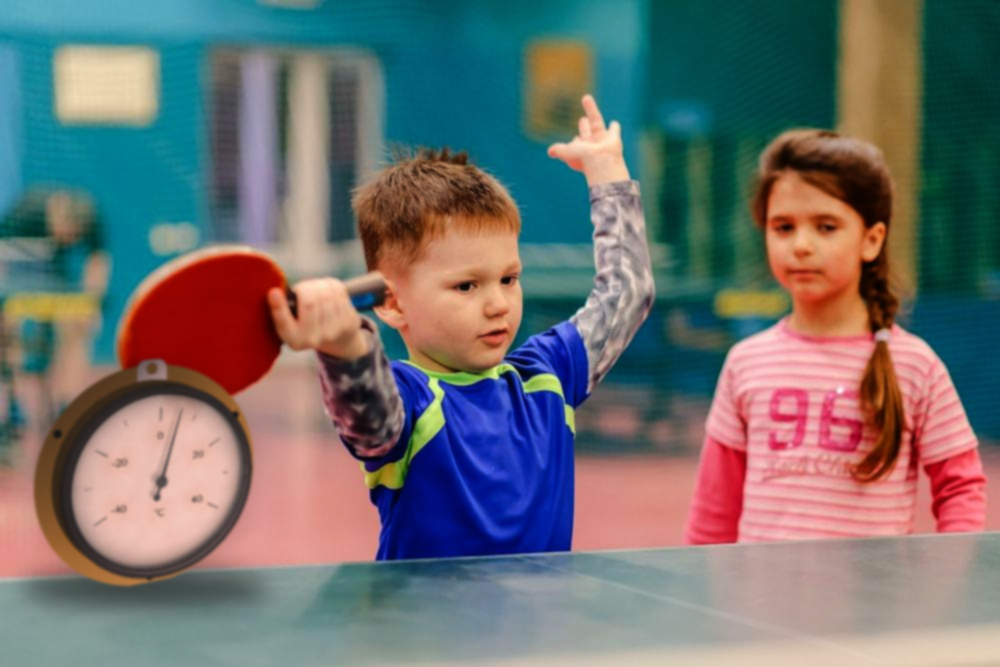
value=5 unit=°C
